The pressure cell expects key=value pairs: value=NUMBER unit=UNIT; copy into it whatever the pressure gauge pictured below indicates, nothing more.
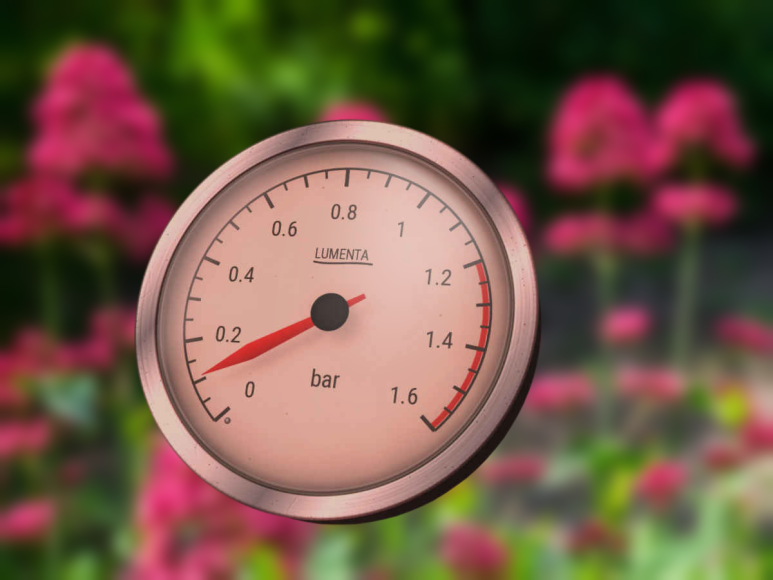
value=0.1 unit=bar
